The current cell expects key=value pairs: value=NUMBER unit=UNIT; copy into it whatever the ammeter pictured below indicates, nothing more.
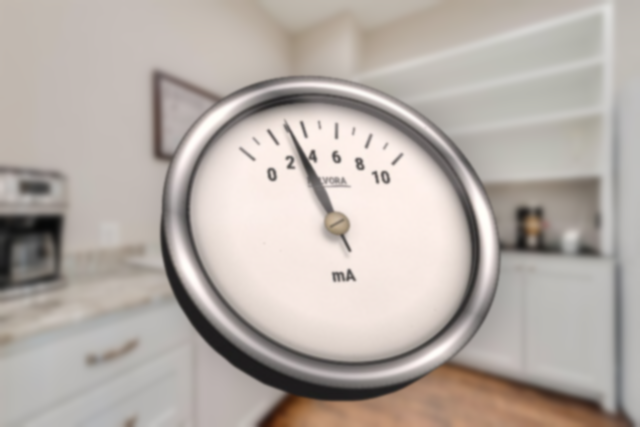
value=3 unit=mA
